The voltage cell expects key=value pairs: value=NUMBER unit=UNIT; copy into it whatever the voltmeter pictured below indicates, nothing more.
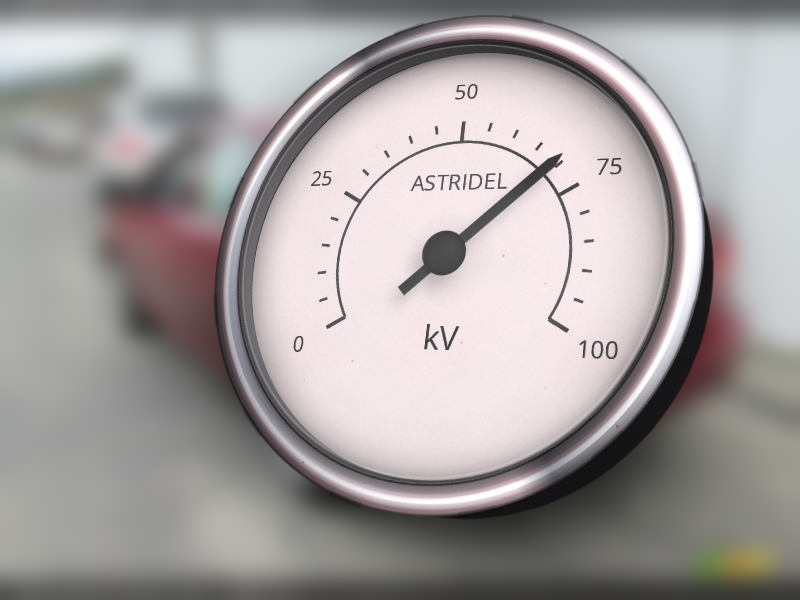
value=70 unit=kV
